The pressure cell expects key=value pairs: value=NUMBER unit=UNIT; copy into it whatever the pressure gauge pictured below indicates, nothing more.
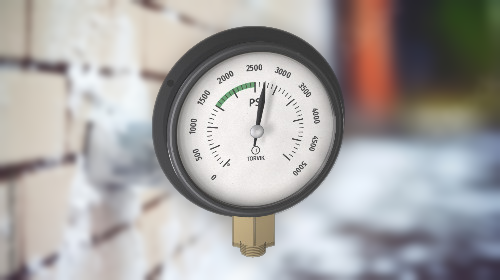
value=2700 unit=psi
